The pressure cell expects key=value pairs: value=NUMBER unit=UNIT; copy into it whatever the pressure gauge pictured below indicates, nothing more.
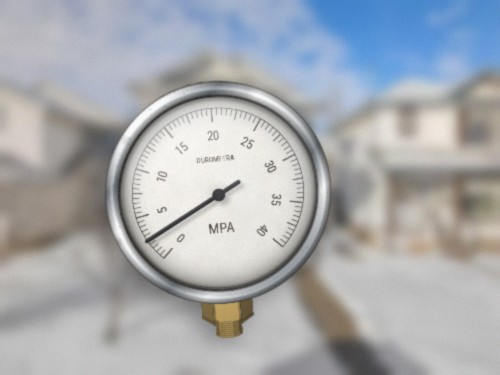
value=2.5 unit=MPa
